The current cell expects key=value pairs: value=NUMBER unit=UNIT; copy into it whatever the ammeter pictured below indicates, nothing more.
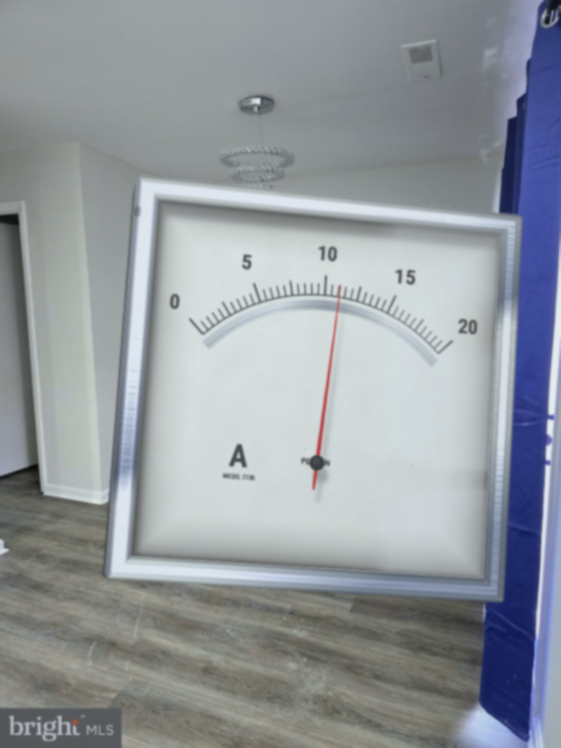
value=11 unit=A
